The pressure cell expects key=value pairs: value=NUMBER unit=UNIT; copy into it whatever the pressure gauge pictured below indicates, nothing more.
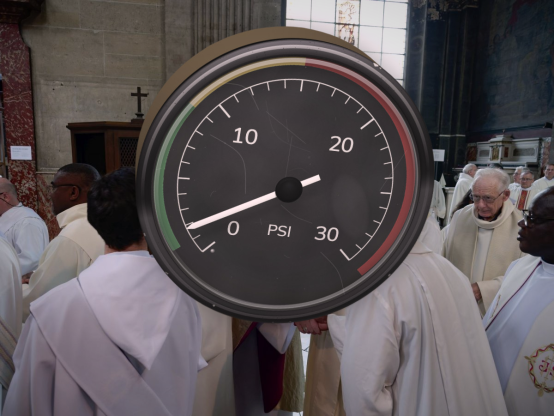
value=2 unit=psi
